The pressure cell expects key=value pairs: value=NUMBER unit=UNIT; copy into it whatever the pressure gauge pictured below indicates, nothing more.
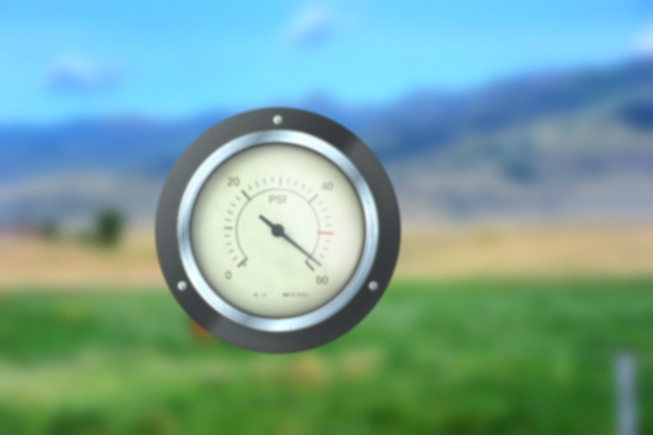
value=58 unit=psi
